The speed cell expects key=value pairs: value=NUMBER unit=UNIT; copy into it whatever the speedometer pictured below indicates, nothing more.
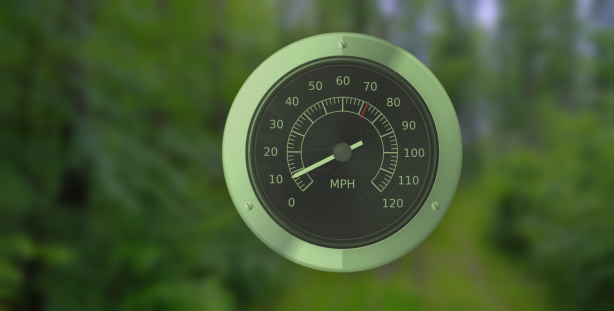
value=8 unit=mph
